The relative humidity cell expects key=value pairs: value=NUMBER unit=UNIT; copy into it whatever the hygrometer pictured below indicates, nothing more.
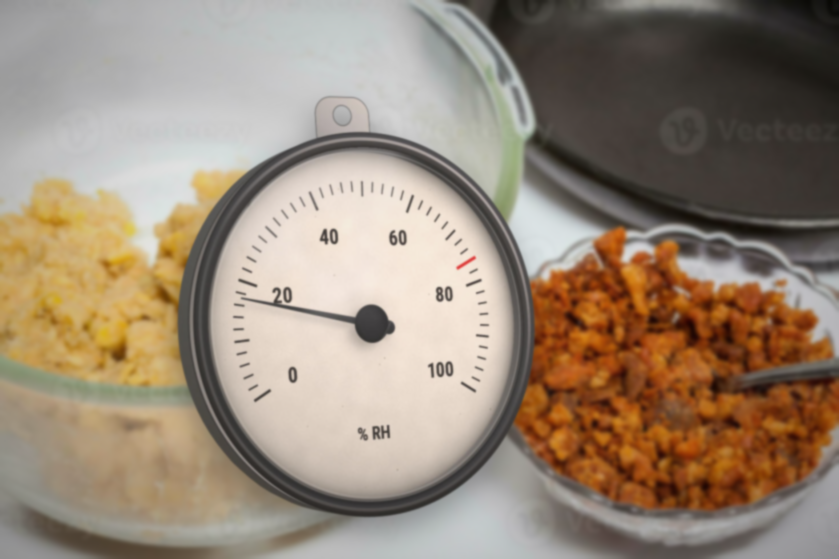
value=17 unit=%
